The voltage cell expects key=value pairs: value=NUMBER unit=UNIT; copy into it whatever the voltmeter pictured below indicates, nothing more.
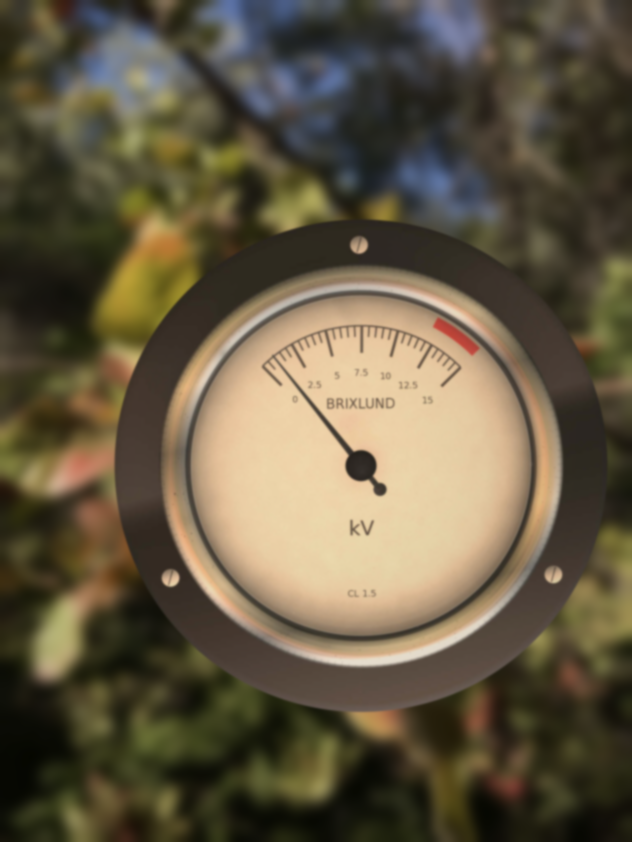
value=1 unit=kV
